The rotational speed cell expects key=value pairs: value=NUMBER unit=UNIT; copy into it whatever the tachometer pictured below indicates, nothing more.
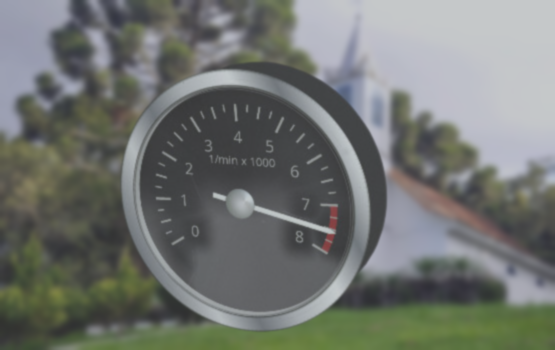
value=7500 unit=rpm
